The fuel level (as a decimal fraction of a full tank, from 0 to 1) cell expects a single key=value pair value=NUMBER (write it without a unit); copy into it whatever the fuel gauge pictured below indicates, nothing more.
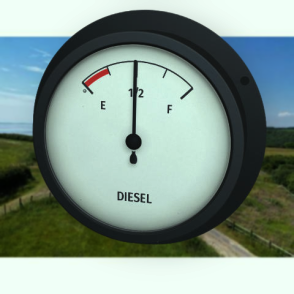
value=0.5
